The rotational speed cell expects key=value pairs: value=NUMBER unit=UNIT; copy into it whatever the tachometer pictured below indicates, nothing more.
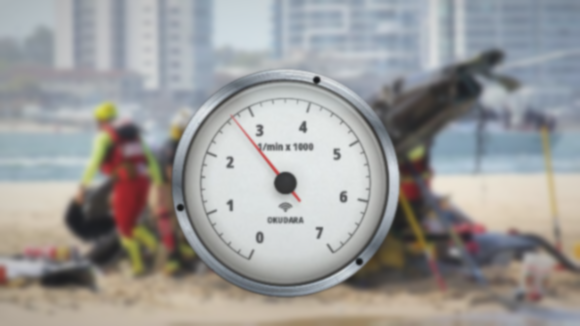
value=2700 unit=rpm
